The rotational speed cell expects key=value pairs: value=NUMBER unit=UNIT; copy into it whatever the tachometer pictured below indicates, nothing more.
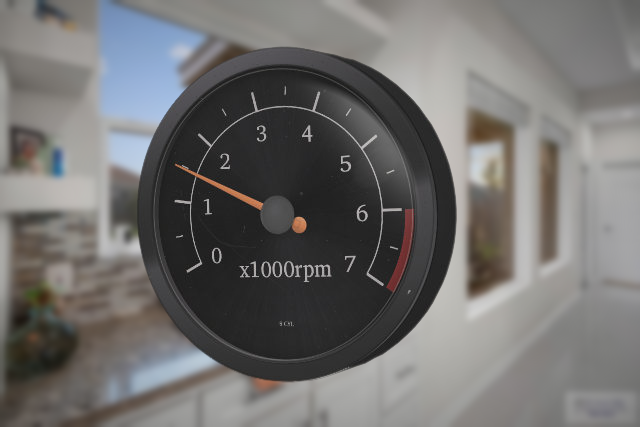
value=1500 unit=rpm
